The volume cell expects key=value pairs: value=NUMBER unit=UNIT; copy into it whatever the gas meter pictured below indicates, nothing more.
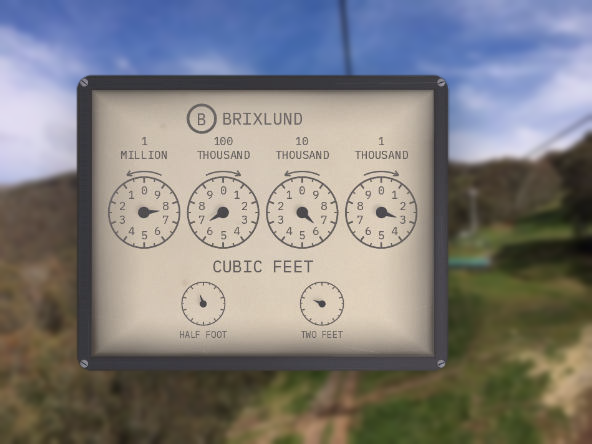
value=766300 unit=ft³
